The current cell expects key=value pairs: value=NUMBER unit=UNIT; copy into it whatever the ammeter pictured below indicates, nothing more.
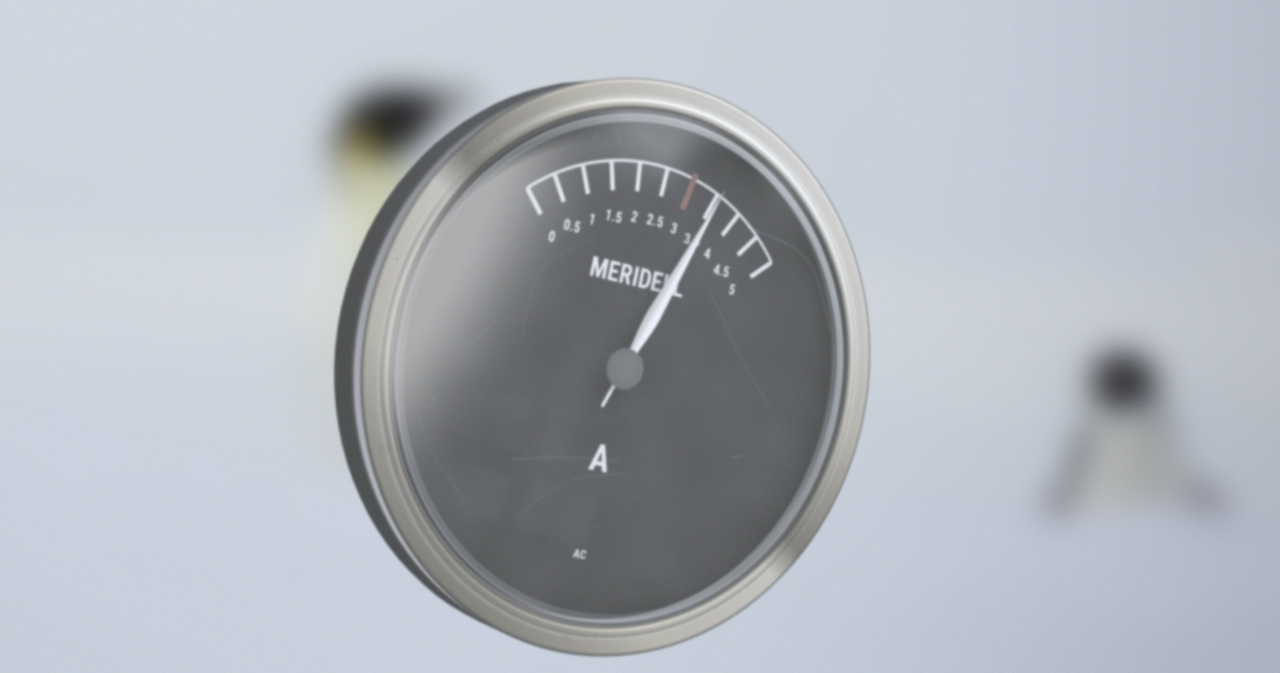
value=3.5 unit=A
